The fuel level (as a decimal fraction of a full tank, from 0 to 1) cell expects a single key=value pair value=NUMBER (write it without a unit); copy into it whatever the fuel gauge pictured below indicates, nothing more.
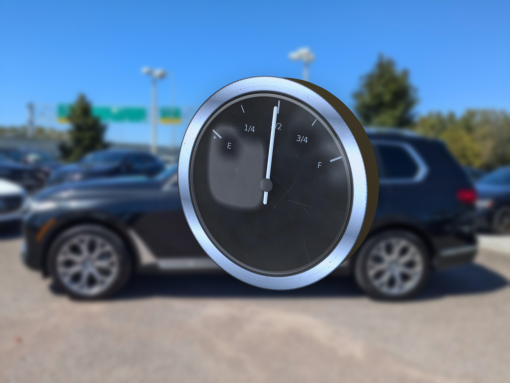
value=0.5
